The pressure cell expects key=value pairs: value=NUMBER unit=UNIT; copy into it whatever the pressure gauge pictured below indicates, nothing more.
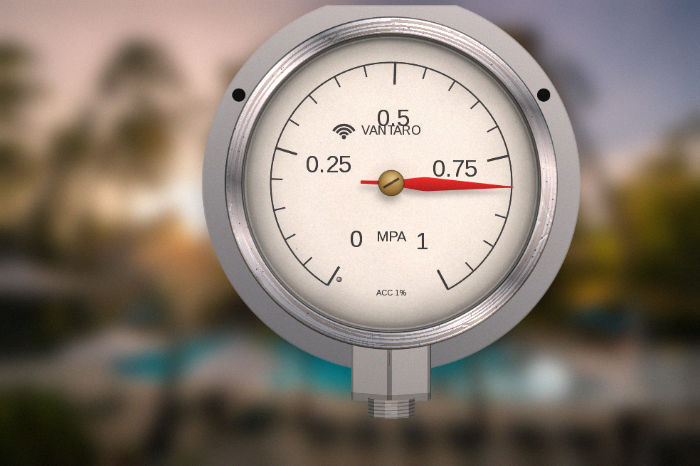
value=0.8 unit=MPa
